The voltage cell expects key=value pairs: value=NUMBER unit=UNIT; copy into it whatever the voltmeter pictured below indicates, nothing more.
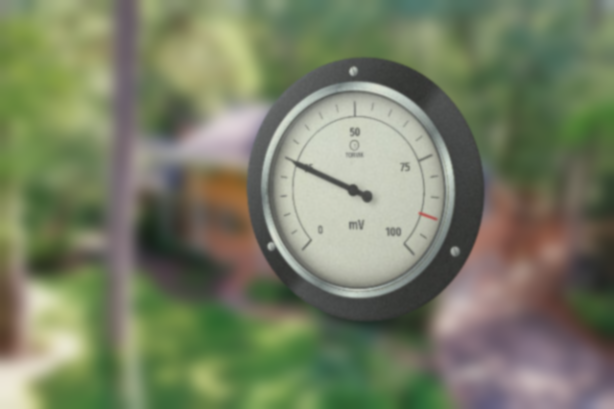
value=25 unit=mV
